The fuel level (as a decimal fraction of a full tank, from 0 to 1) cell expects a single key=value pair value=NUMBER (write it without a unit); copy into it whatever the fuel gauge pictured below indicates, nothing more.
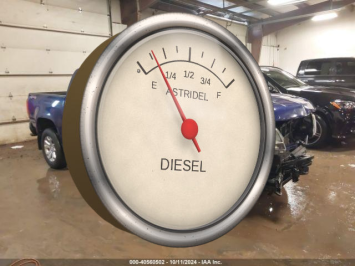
value=0.125
